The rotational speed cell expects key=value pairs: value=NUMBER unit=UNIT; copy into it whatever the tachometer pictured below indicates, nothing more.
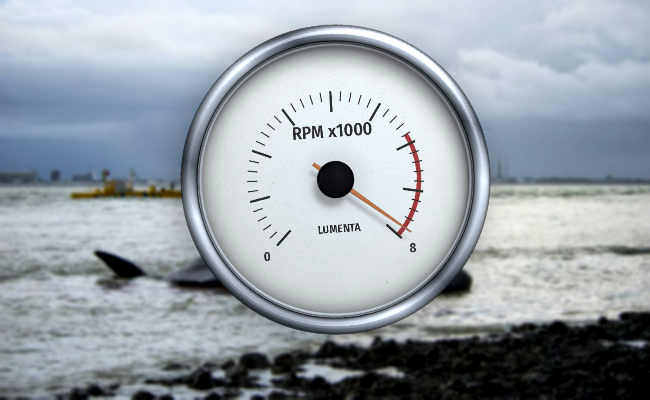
value=7800 unit=rpm
